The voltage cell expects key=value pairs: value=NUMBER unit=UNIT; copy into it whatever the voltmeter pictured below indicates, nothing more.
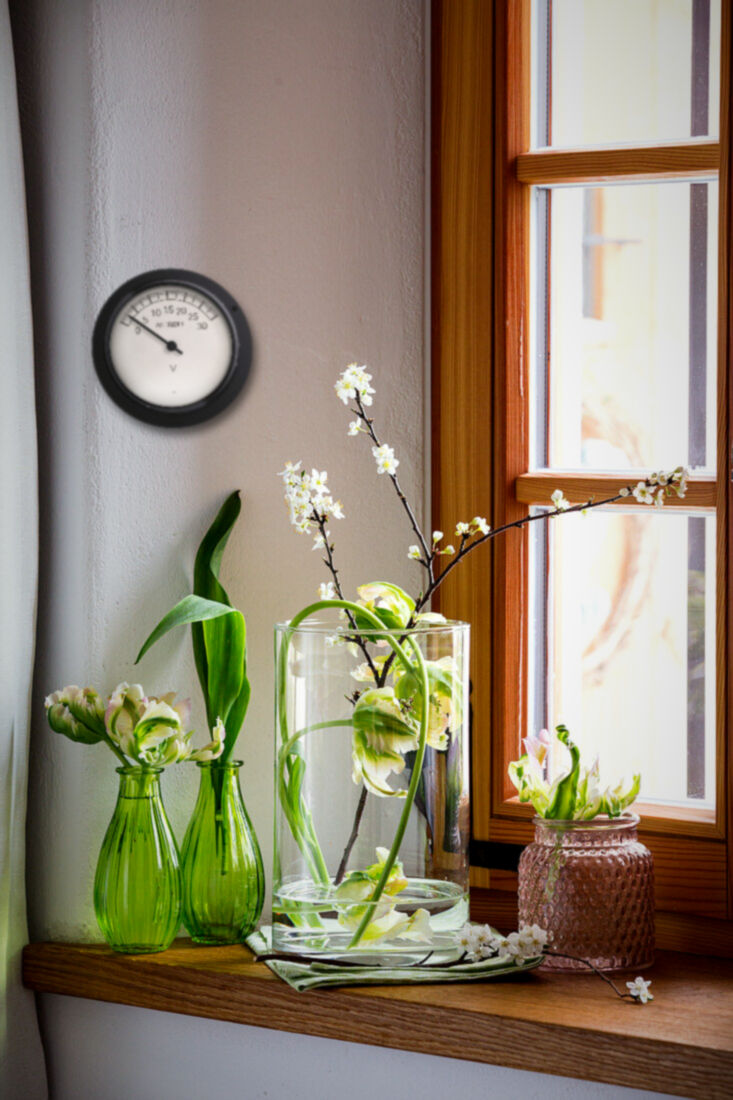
value=2.5 unit=V
